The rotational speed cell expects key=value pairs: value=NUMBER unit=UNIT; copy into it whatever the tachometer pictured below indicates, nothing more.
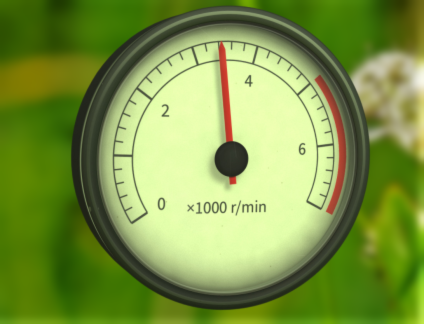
value=3400 unit=rpm
